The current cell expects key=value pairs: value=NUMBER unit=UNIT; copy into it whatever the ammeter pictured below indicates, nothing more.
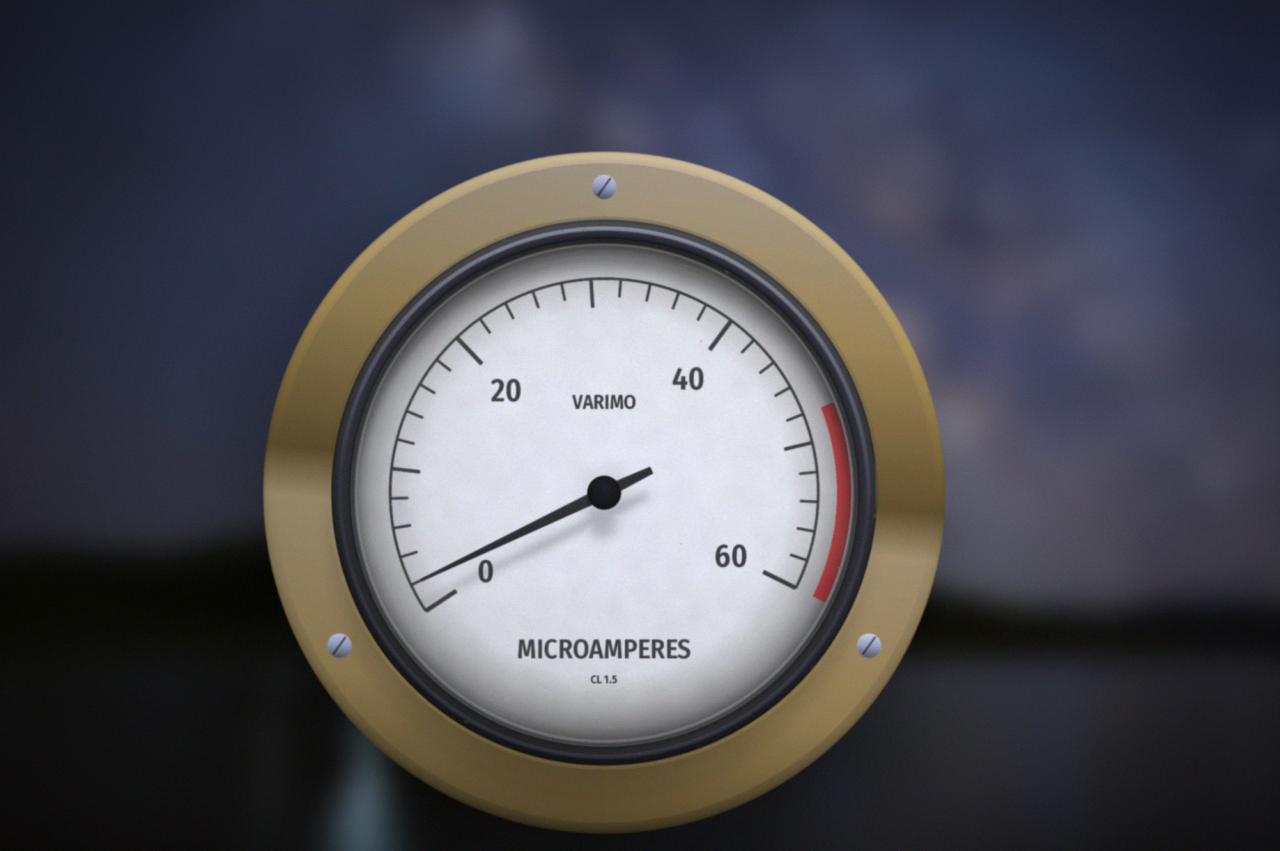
value=2 unit=µA
